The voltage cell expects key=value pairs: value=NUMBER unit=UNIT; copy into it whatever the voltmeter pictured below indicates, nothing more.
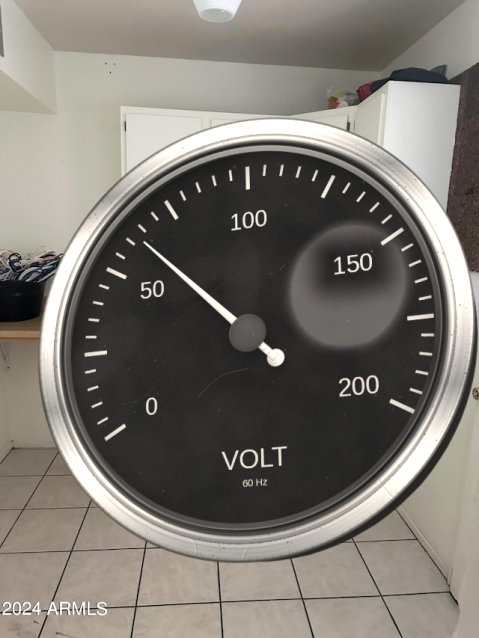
value=62.5 unit=V
